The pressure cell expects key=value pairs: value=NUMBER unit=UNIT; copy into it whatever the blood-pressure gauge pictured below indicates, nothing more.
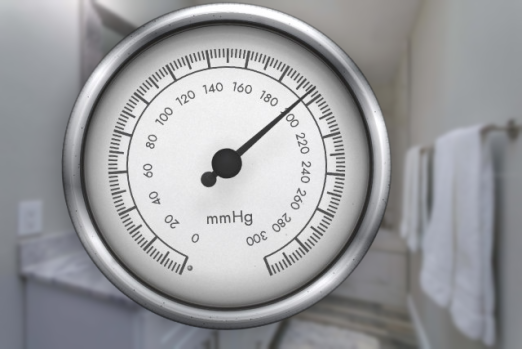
value=196 unit=mmHg
